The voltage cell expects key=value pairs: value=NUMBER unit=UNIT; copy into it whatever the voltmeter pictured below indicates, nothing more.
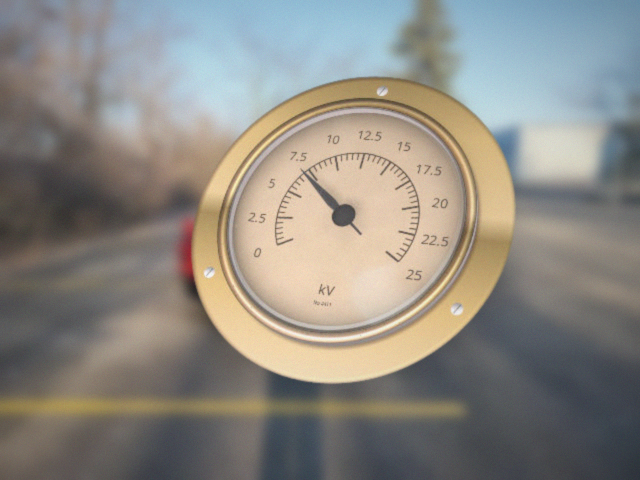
value=7 unit=kV
